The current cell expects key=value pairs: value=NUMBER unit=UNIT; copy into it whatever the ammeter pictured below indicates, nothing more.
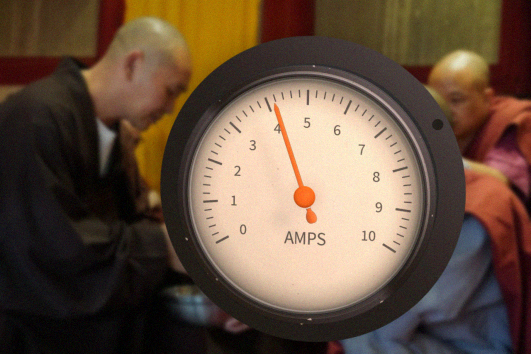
value=4.2 unit=A
